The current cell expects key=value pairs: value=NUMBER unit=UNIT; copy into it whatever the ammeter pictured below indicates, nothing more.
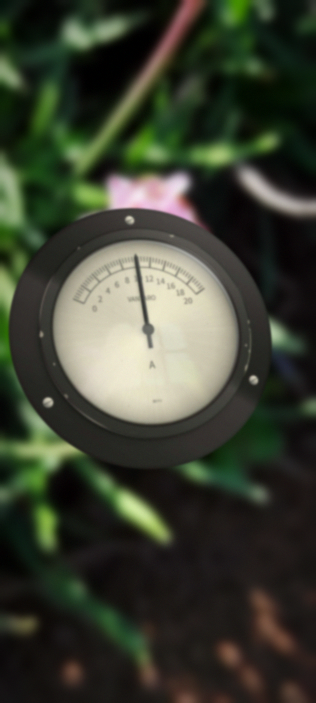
value=10 unit=A
